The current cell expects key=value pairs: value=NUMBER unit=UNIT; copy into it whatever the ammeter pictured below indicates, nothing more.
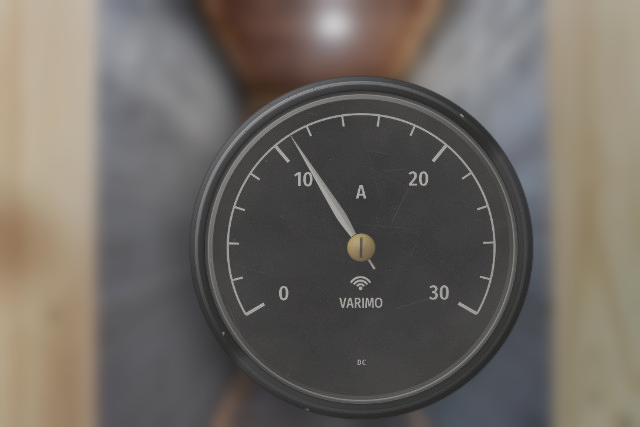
value=11 unit=A
